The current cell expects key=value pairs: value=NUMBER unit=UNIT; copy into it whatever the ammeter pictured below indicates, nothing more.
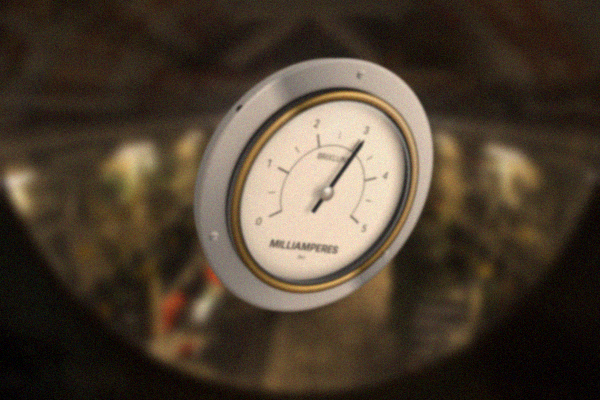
value=3 unit=mA
